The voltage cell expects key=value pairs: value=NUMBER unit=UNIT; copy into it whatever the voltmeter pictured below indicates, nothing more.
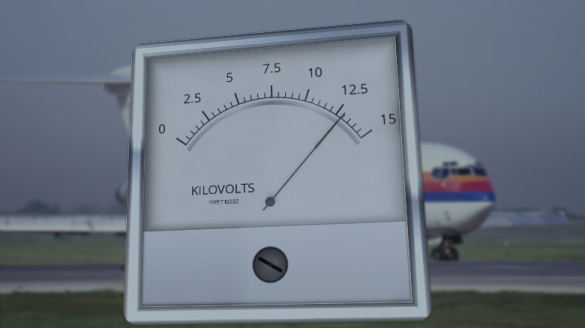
value=13 unit=kV
